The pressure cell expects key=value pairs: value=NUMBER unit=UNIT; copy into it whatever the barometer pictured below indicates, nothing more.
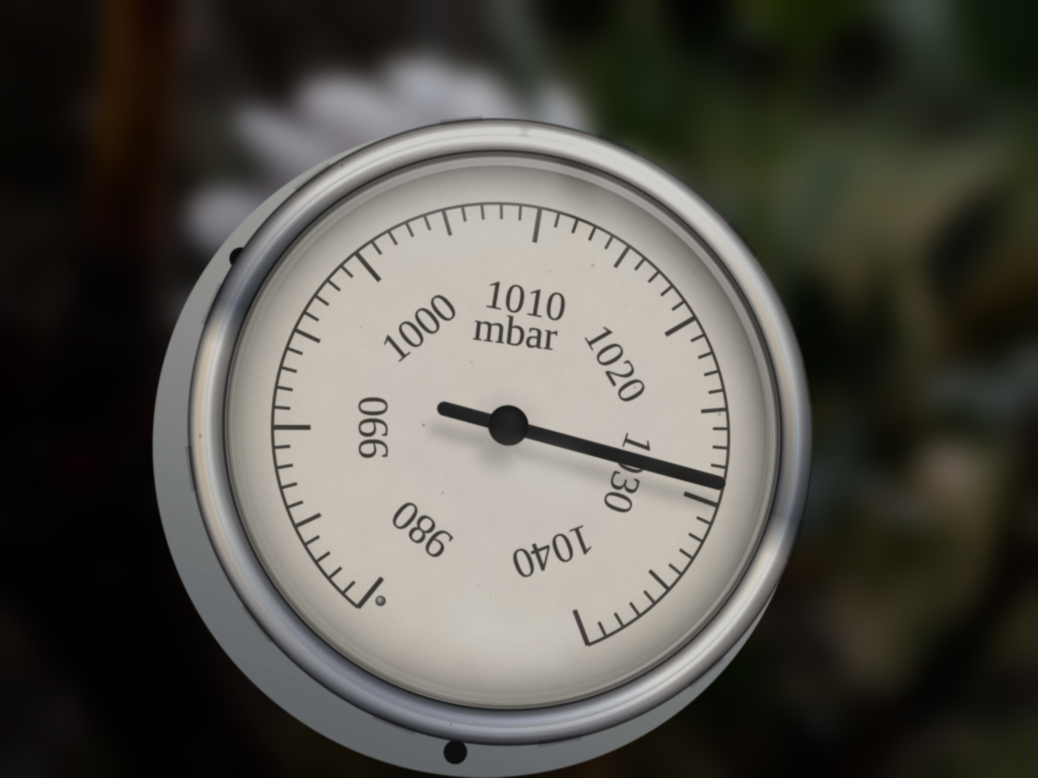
value=1029 unit=mbar
